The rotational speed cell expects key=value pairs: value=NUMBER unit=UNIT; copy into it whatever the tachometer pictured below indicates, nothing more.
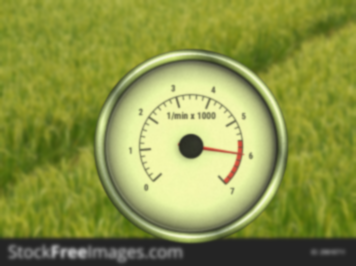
value=6000 unit=rpm
